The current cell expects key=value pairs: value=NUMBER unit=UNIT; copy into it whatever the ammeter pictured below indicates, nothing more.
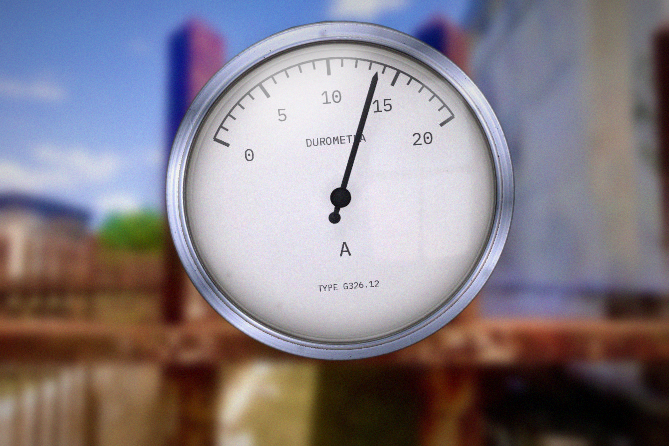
value=13.5 unit=A
